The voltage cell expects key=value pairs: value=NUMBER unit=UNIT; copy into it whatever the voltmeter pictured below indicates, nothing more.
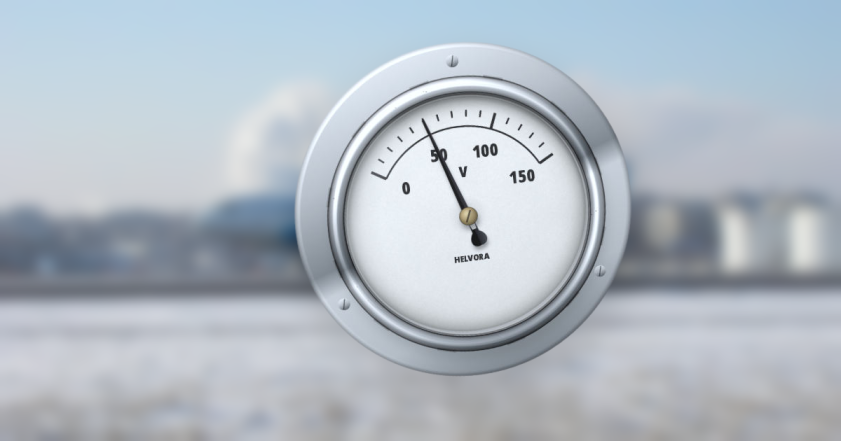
value=50 unit=V
